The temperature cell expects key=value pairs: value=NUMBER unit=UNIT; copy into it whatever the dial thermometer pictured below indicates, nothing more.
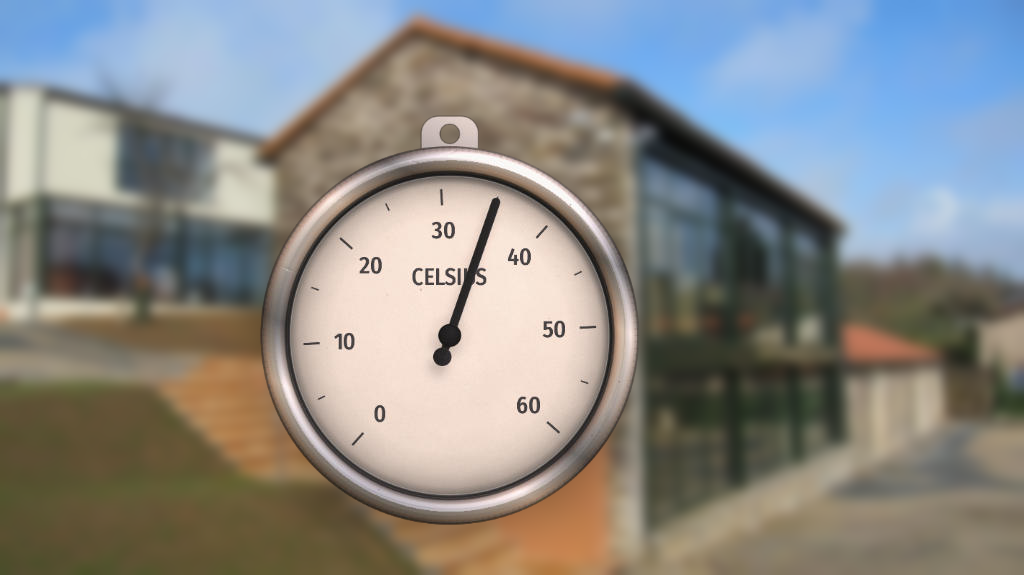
value=35 unit=°C
